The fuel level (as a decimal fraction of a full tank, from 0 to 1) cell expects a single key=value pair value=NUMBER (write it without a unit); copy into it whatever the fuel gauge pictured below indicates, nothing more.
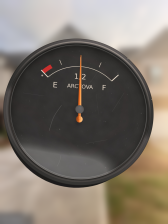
value=0.5
